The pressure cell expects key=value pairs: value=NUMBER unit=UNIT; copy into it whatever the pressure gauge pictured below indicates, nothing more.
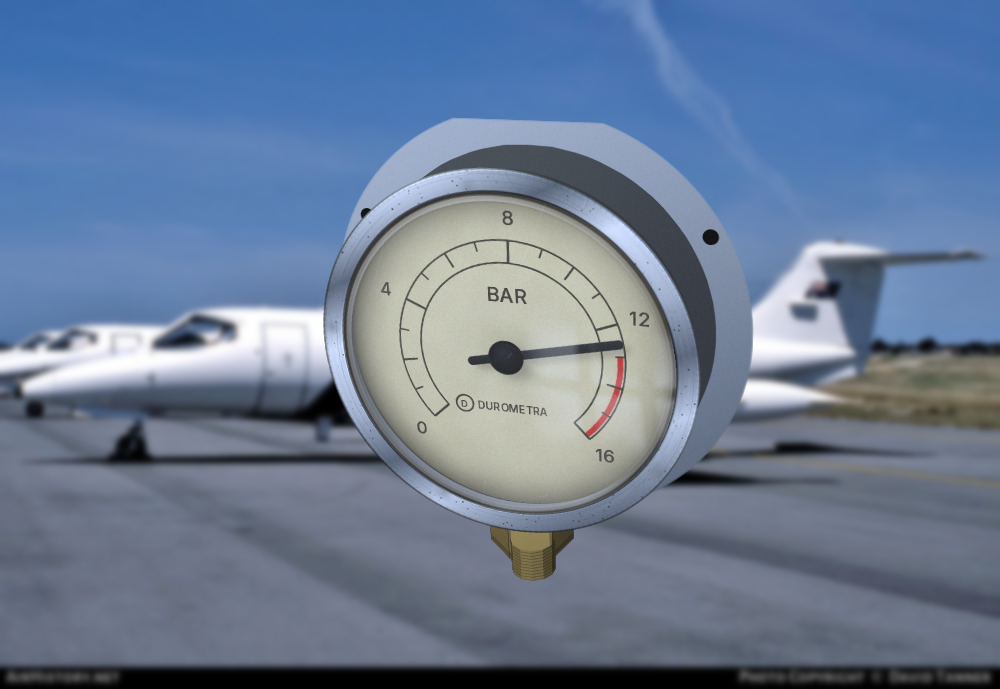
value=12.5 unit=bar
